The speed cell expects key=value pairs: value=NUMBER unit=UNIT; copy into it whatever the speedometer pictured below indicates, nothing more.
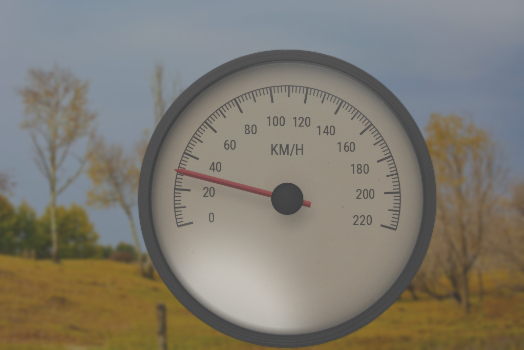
value=30 unit=km/h
